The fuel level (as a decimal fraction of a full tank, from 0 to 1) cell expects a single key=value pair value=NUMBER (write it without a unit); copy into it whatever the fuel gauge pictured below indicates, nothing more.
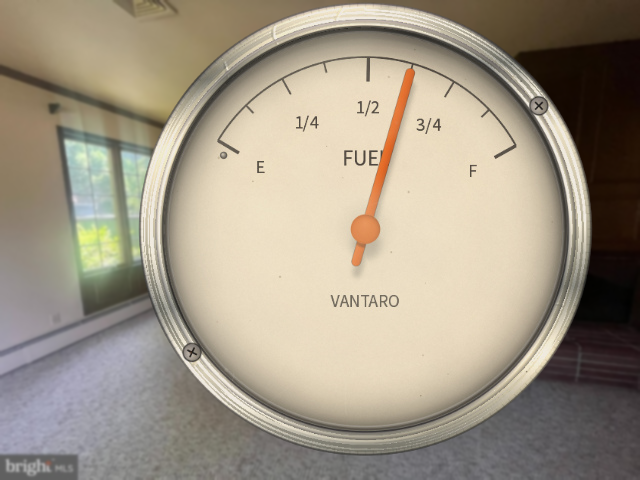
value=0.625
